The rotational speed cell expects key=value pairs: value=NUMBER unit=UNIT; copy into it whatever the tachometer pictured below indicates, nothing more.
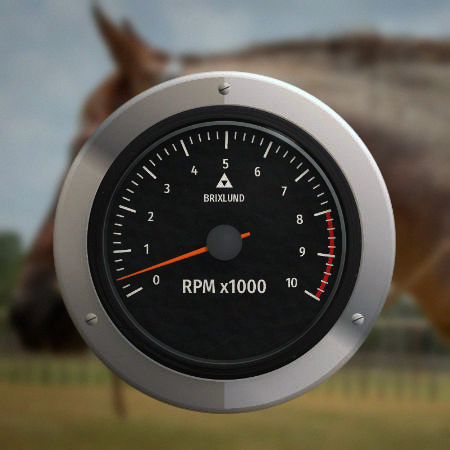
value=400 unit=rpm
